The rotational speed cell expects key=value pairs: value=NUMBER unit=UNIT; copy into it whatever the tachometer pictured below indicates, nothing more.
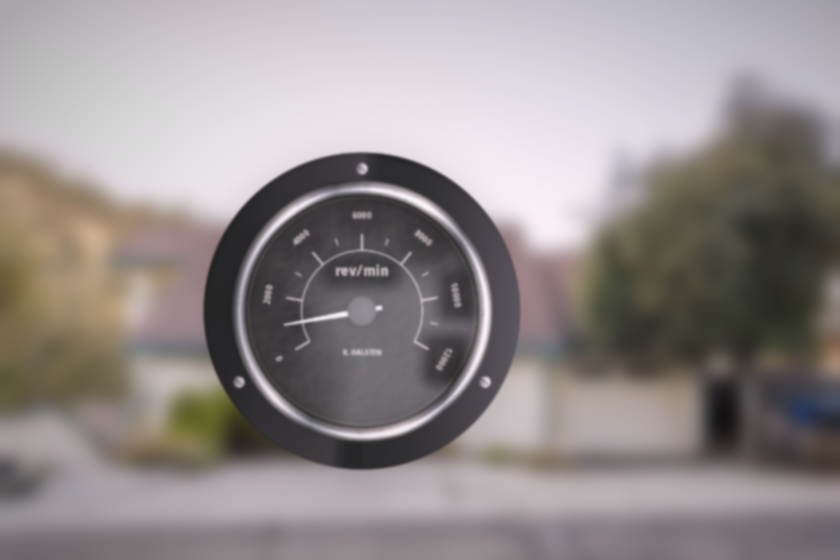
value=1000 unit=rpm
